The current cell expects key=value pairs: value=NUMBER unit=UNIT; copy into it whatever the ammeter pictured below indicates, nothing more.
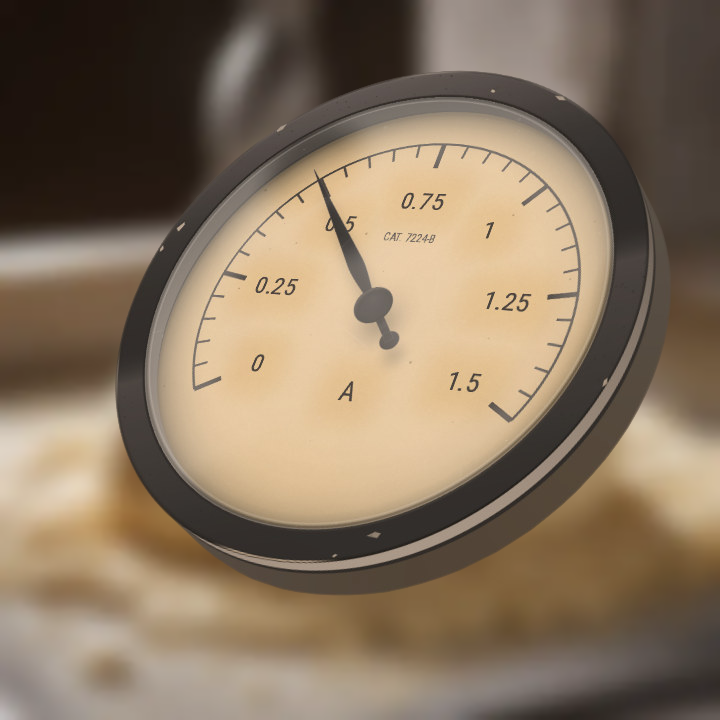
value=0.5 unit=A
